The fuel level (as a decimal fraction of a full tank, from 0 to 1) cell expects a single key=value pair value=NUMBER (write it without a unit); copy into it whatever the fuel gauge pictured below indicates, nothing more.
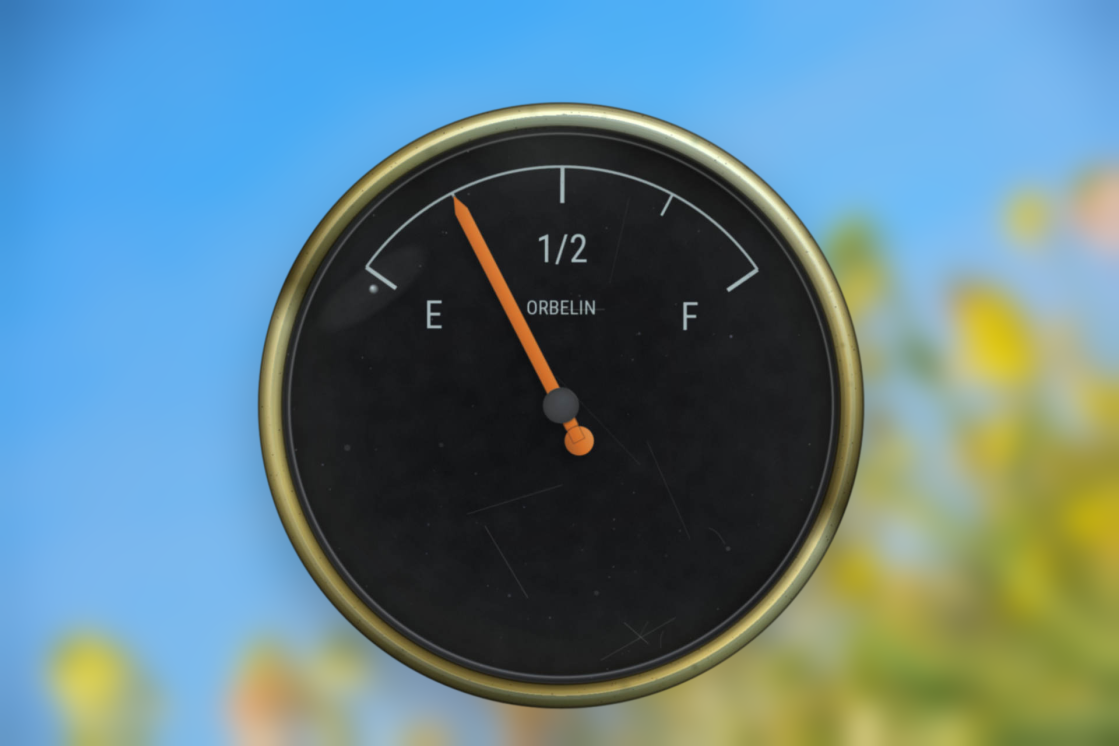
value=0.25
